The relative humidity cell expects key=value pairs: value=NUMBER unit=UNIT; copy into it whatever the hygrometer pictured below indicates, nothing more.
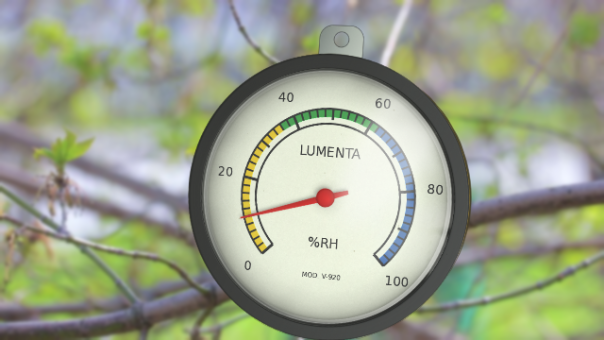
value=10 unit=%
